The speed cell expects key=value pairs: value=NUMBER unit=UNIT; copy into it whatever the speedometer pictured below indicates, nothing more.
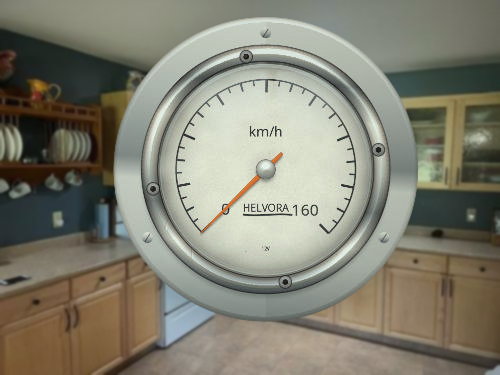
value=0 unit=km/h
